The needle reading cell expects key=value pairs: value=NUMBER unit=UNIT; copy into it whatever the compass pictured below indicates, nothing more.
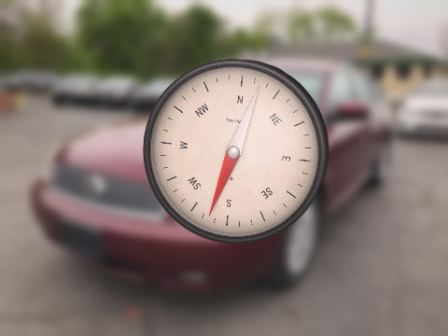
value=195 unit=°
